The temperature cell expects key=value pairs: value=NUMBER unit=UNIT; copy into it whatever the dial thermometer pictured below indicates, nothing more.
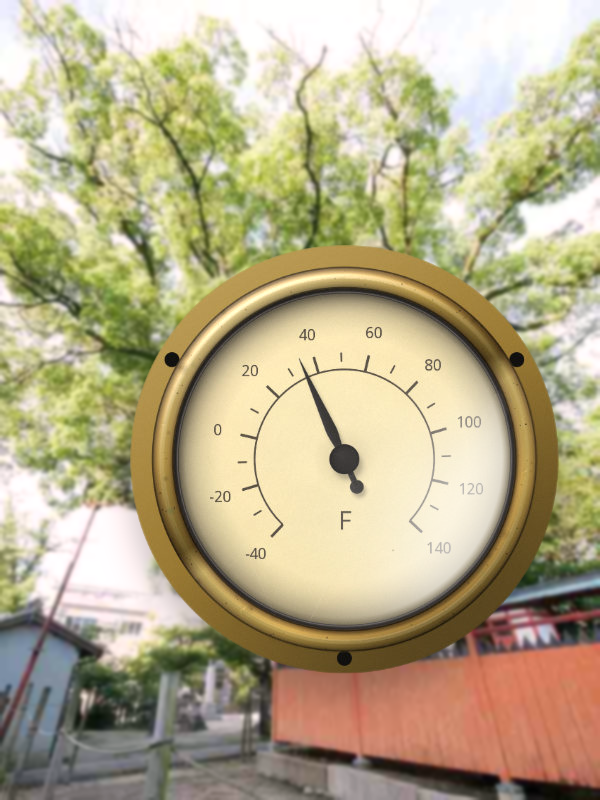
value=35 unit=°F
